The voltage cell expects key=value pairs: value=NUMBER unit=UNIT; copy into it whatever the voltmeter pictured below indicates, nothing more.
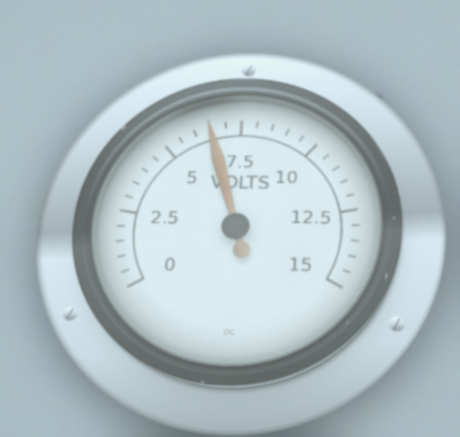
value=6.5 unit=V
